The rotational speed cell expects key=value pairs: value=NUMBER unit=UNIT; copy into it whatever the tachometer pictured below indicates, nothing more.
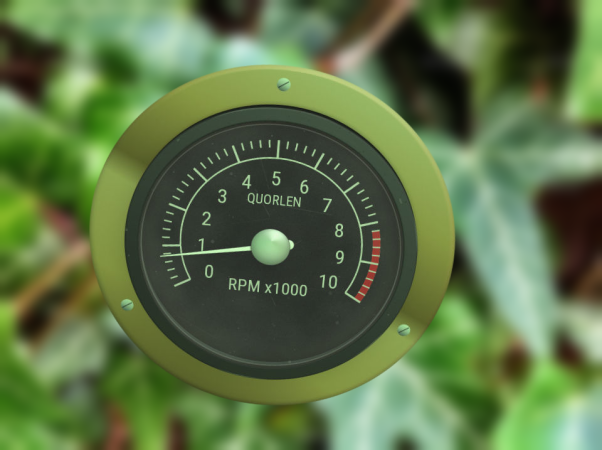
value=800 unit=rpm
